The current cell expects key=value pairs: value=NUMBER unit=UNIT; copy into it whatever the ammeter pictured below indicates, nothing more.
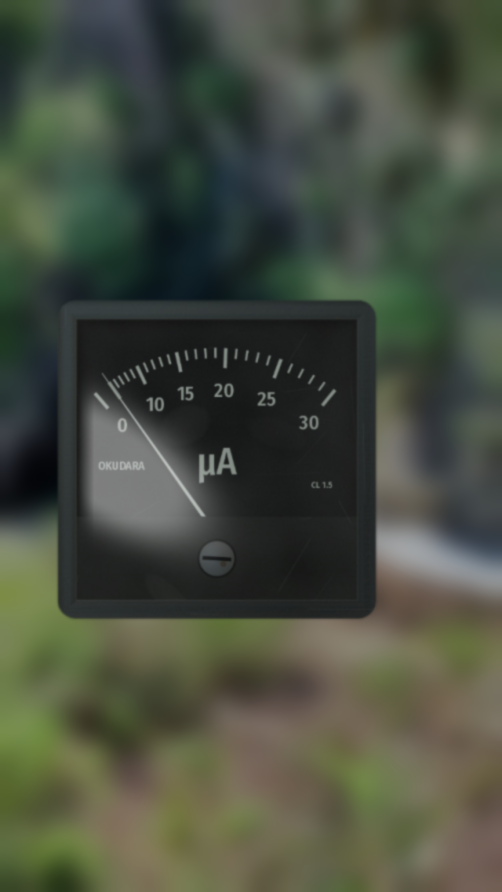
value=5 unit=µA
